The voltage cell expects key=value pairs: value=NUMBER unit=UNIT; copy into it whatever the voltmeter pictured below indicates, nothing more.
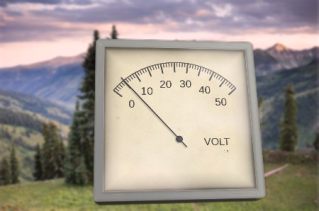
value=5 unit=V
